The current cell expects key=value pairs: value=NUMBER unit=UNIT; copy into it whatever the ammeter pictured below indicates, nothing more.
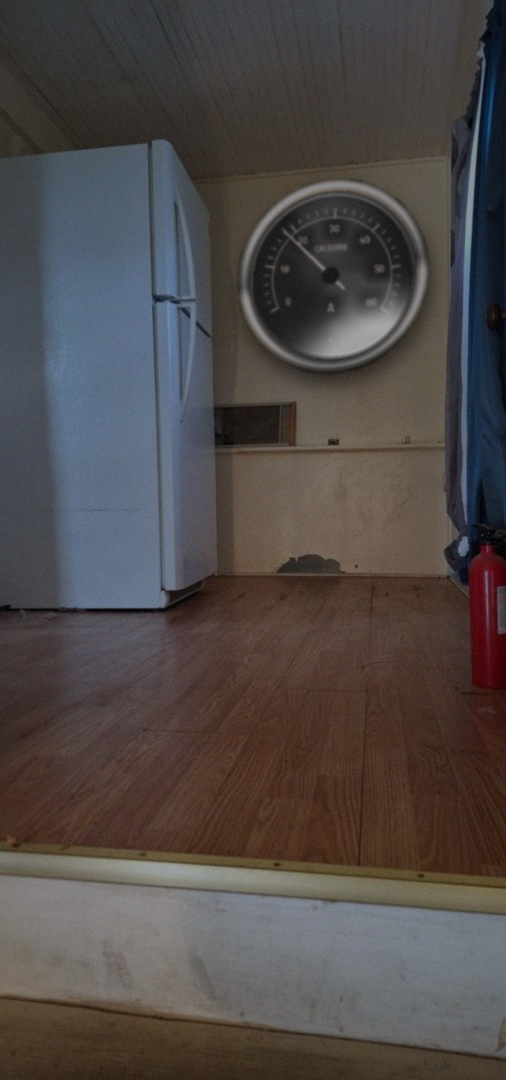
value=18 unit=A
